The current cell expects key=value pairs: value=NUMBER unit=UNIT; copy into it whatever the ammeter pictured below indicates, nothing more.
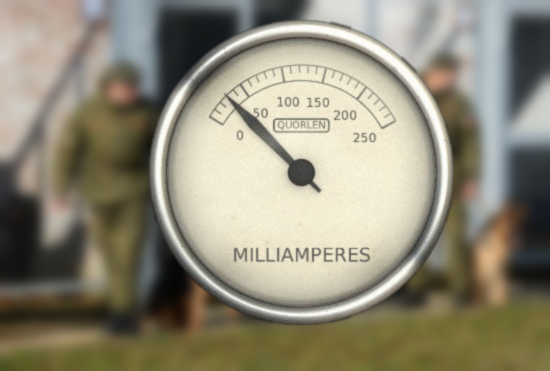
value=30 unit=mA
